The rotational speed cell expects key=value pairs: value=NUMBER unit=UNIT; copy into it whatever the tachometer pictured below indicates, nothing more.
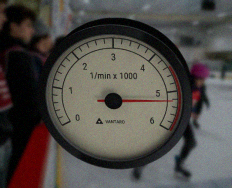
value=5200 unit=rpm
